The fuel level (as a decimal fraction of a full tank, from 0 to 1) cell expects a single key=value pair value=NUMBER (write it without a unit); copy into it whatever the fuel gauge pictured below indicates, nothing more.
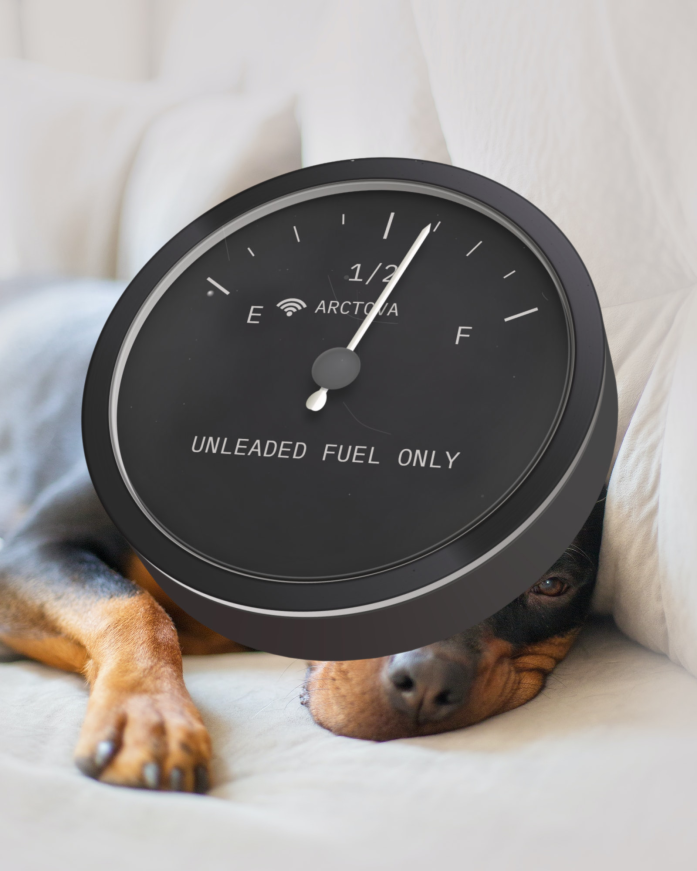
value=0.625
